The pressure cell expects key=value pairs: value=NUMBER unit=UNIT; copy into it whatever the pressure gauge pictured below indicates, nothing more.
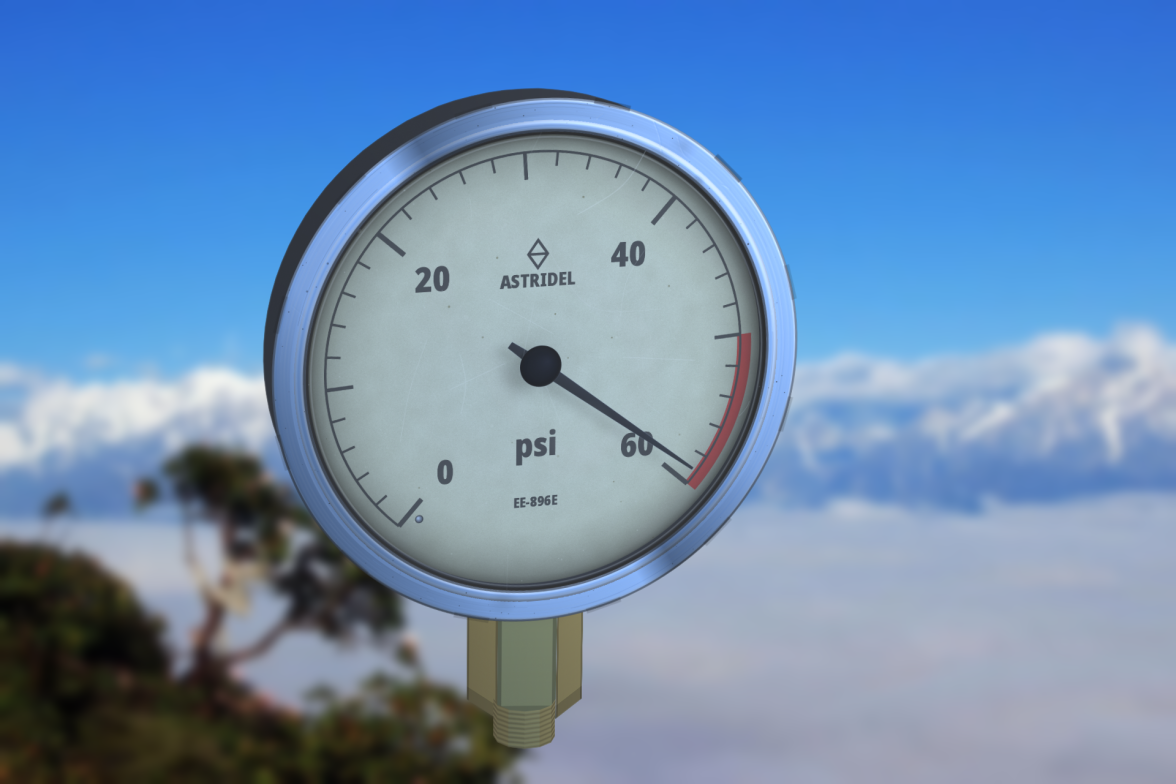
value=59 unit=psi
